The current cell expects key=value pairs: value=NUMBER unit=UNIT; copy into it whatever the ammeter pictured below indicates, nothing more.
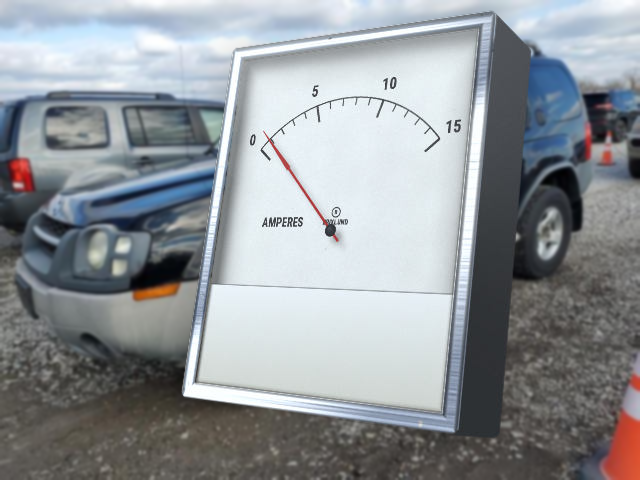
value=1 unit=A
